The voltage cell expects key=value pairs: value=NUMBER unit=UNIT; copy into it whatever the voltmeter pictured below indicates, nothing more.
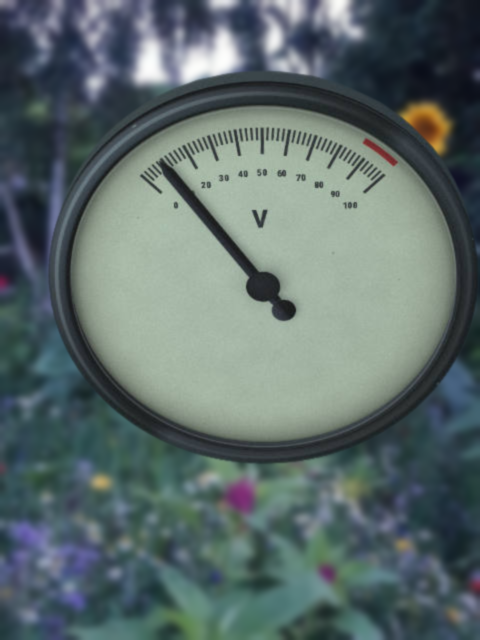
value=10 unit=V
